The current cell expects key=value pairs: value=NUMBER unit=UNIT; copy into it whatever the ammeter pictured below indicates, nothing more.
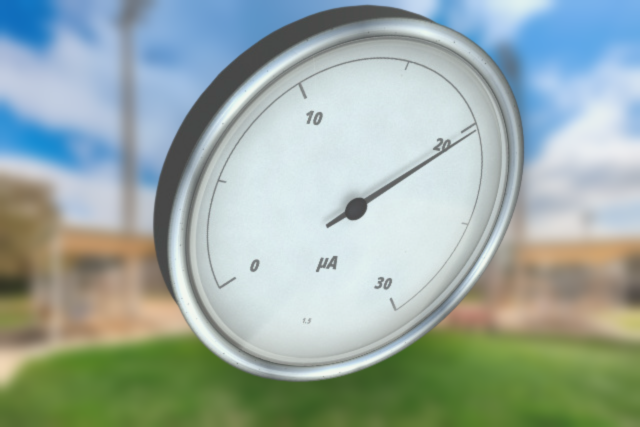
value=20 unit=µA
